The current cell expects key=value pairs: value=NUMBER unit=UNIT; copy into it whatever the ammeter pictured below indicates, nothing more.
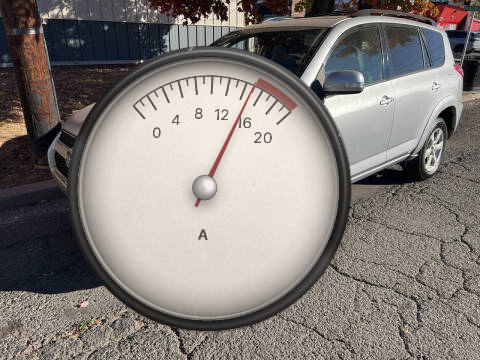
value=15 unit=A
